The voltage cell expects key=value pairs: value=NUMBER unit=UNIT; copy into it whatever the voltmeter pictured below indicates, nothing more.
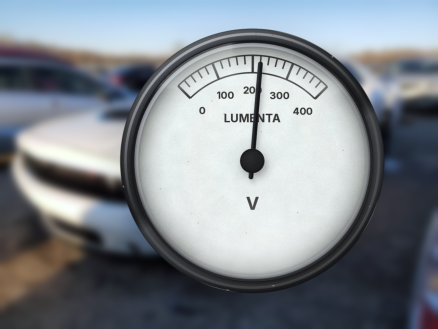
value=220 unit=V
